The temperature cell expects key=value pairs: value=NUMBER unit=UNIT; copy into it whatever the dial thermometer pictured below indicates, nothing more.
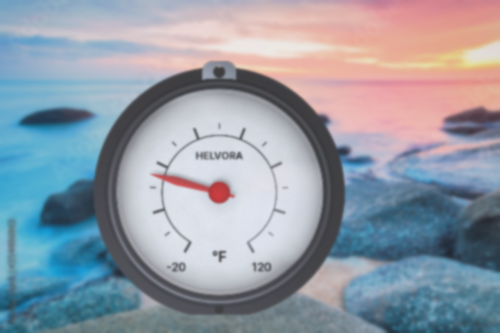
value=15 unit=°F
